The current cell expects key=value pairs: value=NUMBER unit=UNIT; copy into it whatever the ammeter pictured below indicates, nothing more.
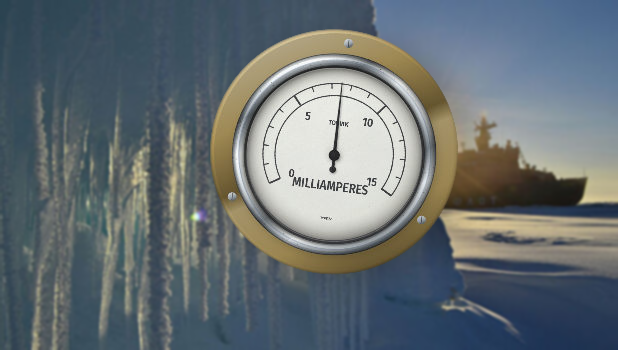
value=7.5 unit=mA
